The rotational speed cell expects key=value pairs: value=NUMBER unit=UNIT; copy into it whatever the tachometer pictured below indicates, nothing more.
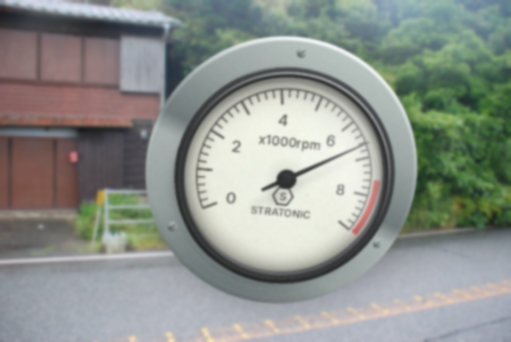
value=6600 unit=rpm
